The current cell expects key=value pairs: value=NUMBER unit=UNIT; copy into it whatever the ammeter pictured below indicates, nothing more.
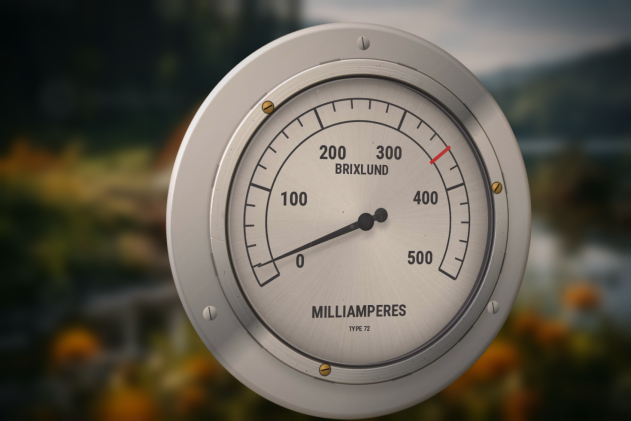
value=20 unit=mA
